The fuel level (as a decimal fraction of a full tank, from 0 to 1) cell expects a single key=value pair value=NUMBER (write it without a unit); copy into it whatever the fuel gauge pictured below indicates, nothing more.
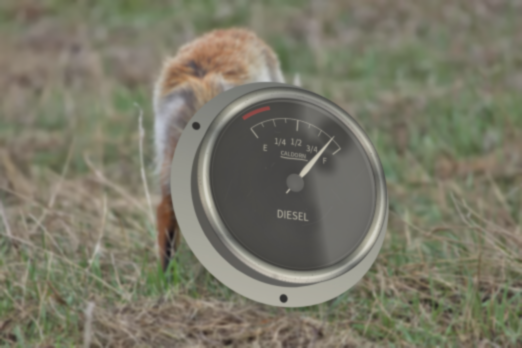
value=0.875
